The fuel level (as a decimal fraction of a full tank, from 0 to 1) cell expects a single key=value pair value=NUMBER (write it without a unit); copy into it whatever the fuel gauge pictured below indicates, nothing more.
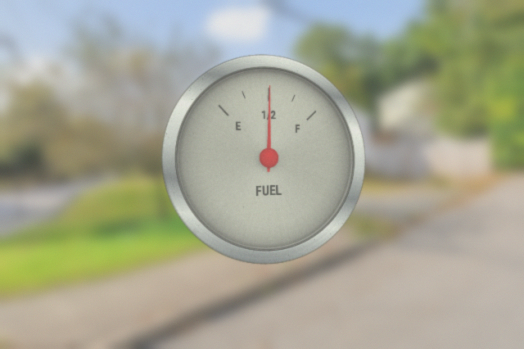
value=0.5
